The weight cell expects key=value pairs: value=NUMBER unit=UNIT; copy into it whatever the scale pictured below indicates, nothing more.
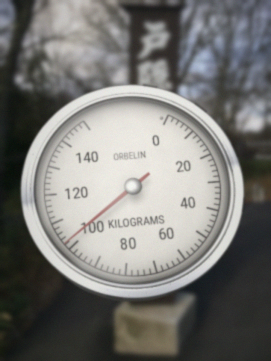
value=102 unit=kg
